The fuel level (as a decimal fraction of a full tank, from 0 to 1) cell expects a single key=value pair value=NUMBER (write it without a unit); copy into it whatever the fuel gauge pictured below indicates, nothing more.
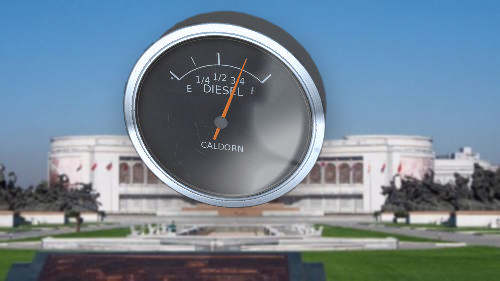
value=0.75
